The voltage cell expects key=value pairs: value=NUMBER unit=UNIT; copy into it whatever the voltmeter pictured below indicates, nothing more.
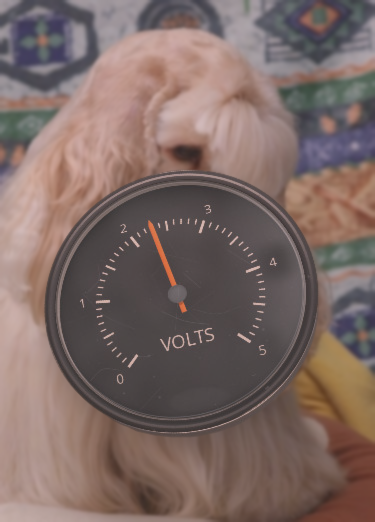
value=2.3 unit=V
